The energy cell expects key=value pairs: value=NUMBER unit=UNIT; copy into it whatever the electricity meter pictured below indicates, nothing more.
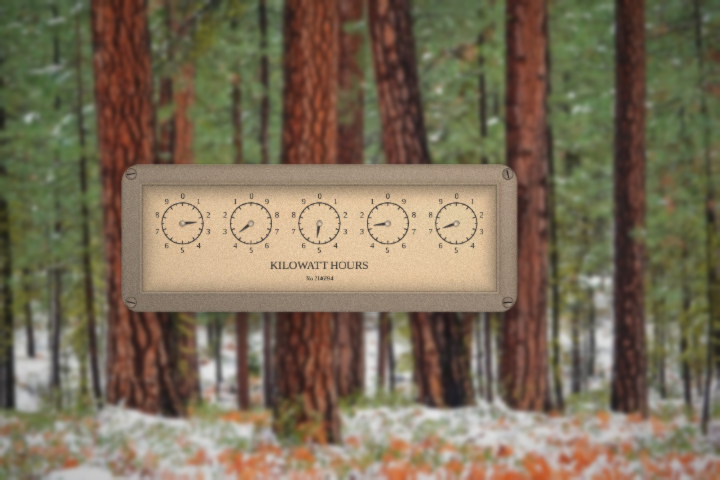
value=23527 unit=kWh
